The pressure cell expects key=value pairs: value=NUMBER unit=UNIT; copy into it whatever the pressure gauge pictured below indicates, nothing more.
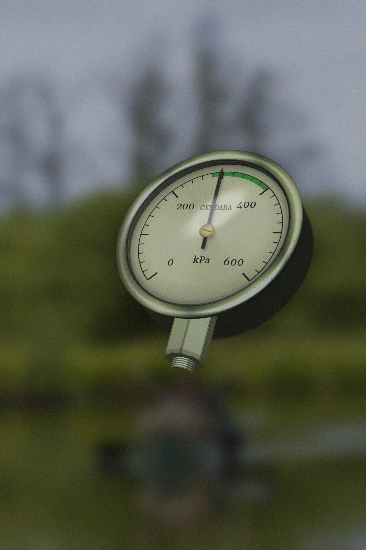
value=300 unit=kPa
